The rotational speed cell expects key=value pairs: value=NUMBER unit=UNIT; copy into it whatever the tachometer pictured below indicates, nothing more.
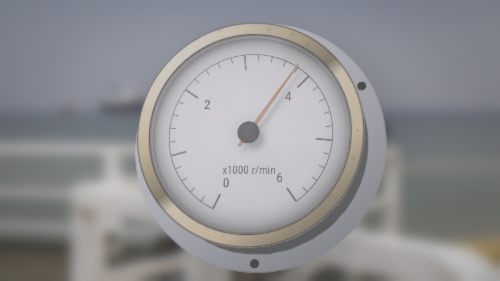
value=3800 unit=rpm
